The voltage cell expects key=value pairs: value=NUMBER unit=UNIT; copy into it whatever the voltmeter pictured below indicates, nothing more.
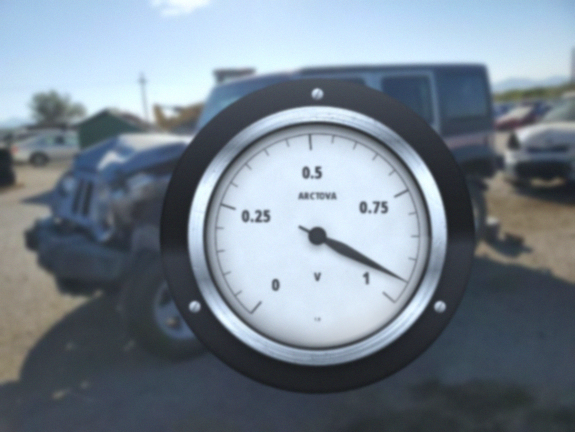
value=0.95 unit=V
